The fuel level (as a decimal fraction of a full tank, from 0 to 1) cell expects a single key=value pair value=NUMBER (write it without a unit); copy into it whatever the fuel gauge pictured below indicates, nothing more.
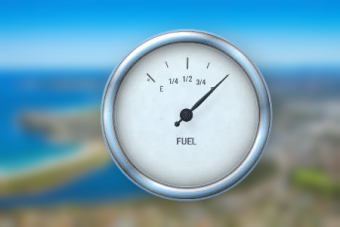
value=1
